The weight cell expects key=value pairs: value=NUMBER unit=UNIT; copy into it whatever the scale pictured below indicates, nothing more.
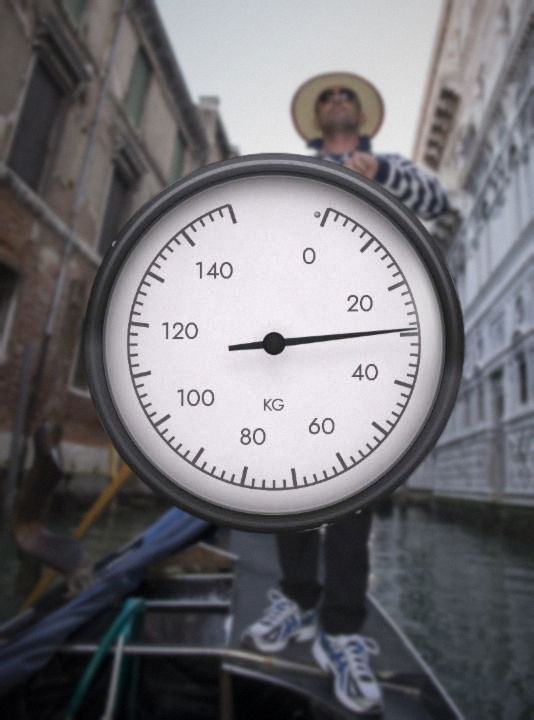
value=29 unit=kg
